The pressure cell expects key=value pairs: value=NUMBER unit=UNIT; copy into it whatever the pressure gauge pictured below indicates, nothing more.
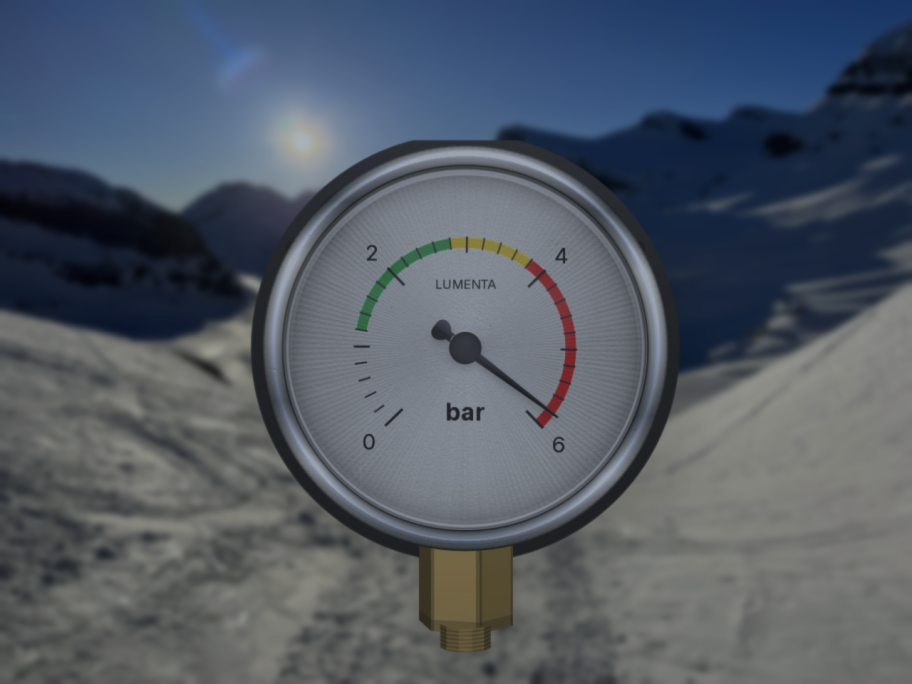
value=5.8 unit=bar
